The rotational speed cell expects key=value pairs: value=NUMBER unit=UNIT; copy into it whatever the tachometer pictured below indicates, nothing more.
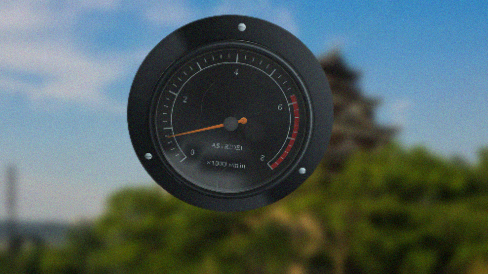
value=800 unit=rpm
